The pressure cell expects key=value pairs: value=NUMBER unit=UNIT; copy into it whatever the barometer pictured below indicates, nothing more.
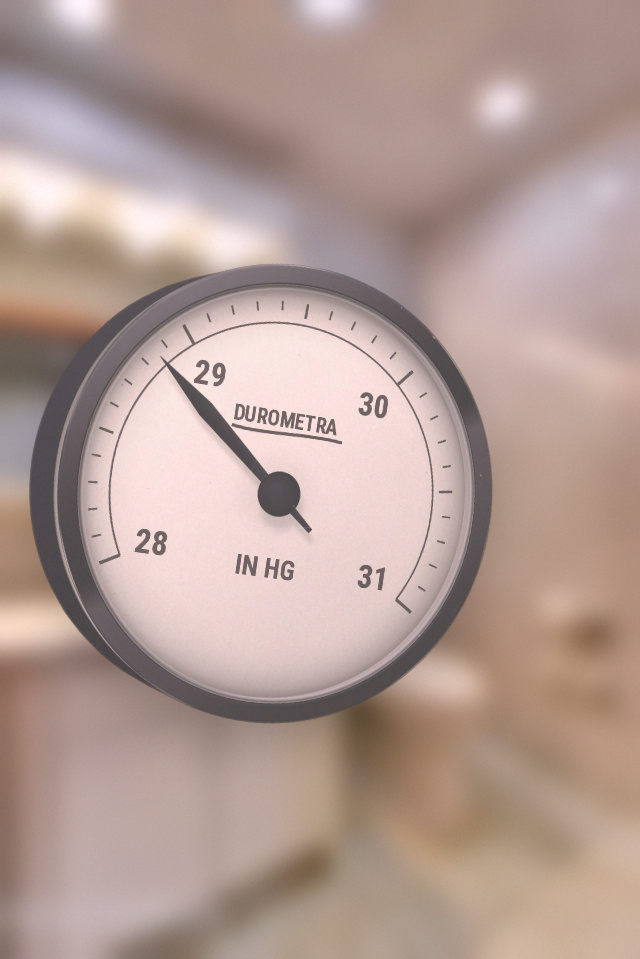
value=28.85 unit=inHg
